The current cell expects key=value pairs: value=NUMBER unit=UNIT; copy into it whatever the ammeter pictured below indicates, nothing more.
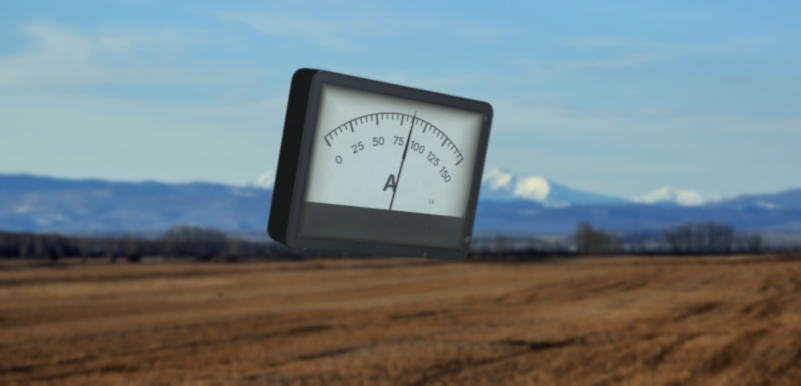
value=85 unit=A
